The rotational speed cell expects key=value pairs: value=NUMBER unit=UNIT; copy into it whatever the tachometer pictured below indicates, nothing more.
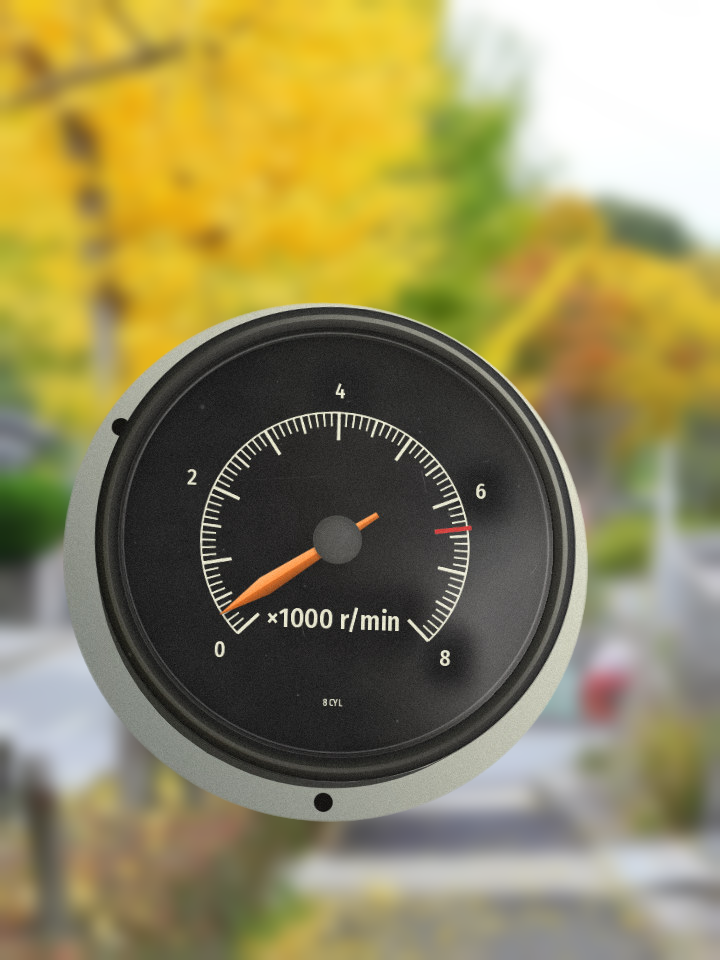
value=300 unit=rpm
